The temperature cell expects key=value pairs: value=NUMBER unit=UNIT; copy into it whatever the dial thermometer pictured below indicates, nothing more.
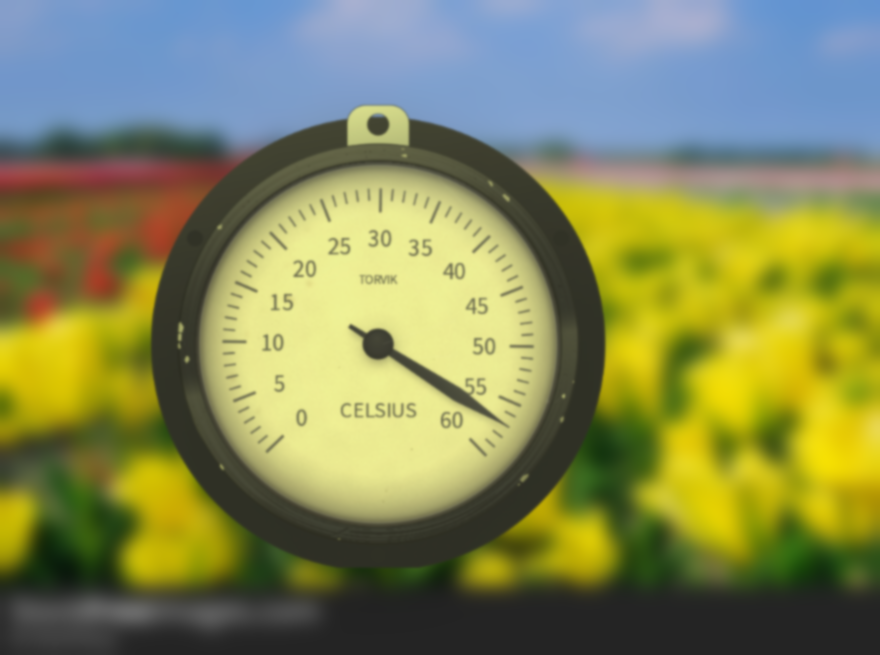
value=57 unit=°C
